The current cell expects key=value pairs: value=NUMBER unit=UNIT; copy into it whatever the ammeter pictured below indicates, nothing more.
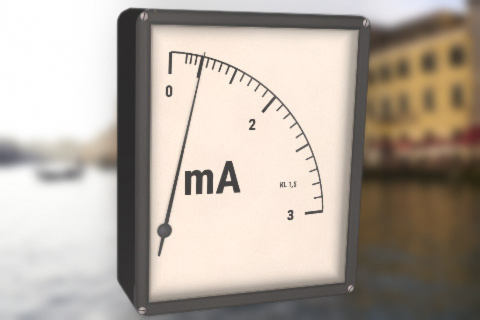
value=1 unit=mA
